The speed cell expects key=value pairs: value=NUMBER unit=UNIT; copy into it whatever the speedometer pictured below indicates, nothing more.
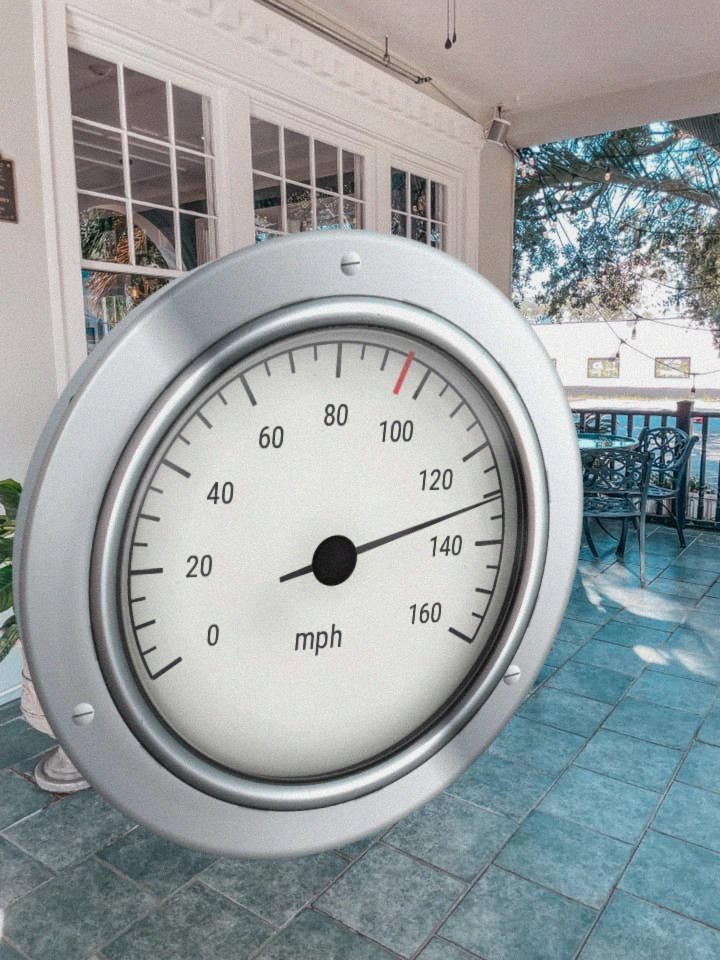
value=130 unit=mph
